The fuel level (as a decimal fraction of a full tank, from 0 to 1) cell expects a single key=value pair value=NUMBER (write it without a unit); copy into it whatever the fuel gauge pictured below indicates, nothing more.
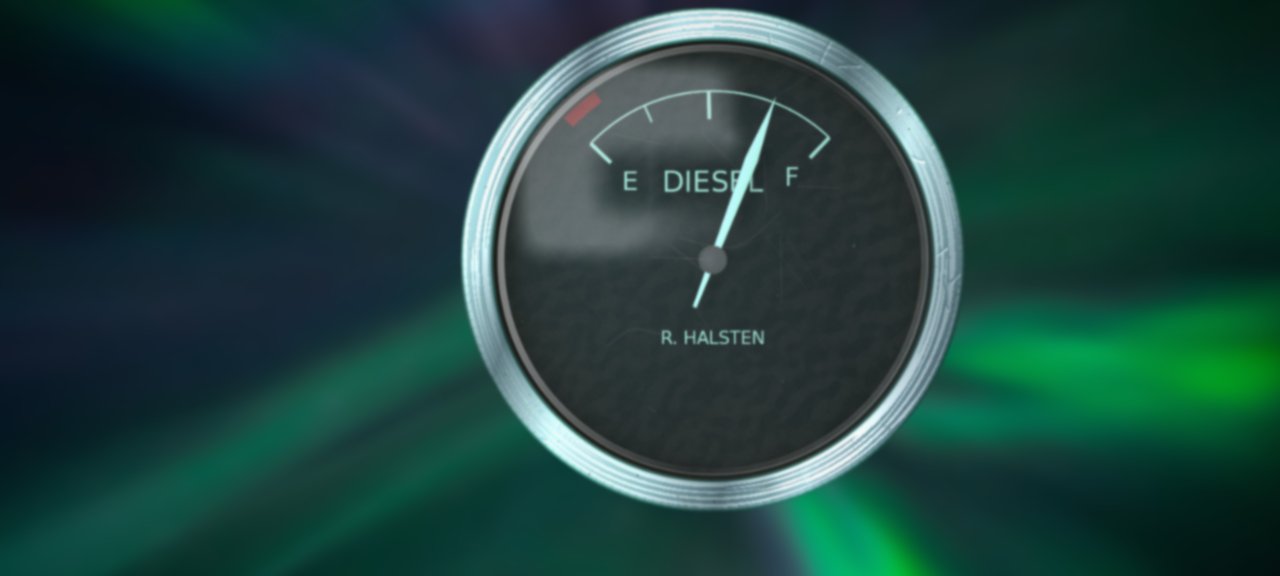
value=0.75
